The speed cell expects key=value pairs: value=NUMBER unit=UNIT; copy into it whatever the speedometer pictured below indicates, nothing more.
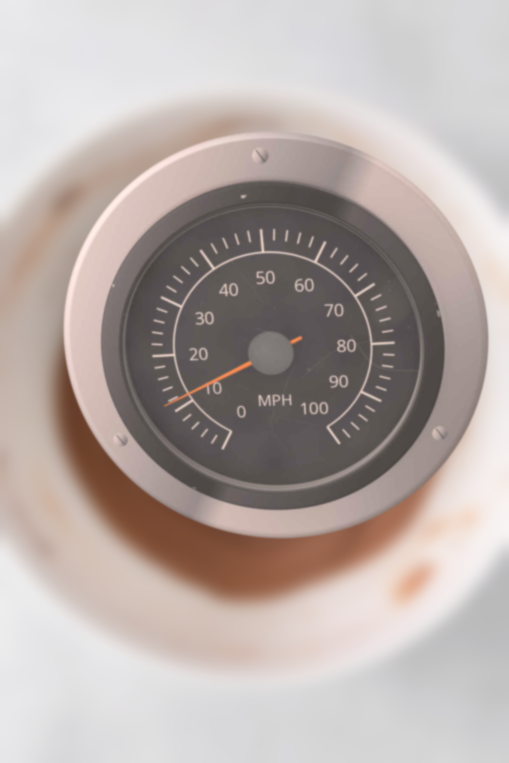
value=12 unit=mph
